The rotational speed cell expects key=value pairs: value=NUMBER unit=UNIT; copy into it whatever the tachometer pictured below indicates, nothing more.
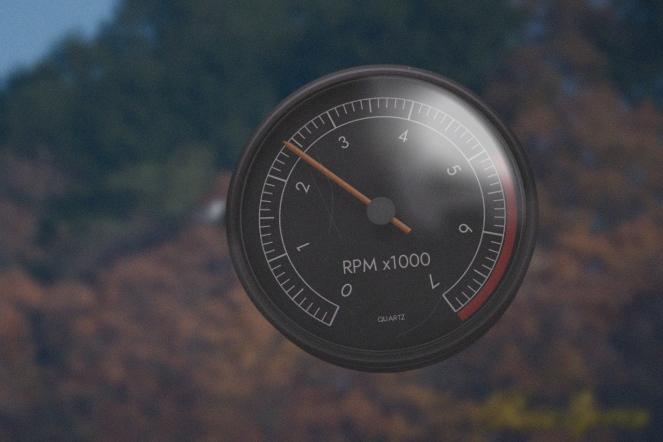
value=2400 unit=rpm
